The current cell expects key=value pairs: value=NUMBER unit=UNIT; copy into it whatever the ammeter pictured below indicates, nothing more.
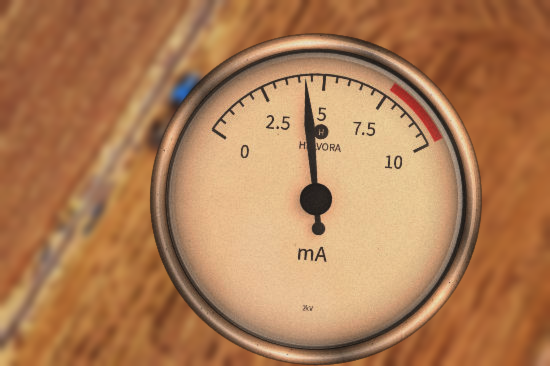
value=4.25 unit=mA
